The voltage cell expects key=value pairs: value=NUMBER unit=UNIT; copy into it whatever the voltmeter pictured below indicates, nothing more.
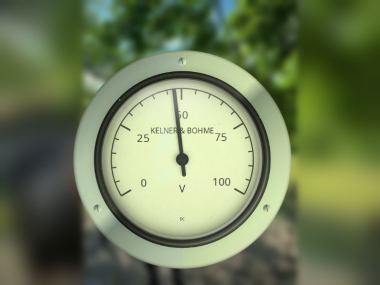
value=47.5 unit=V
